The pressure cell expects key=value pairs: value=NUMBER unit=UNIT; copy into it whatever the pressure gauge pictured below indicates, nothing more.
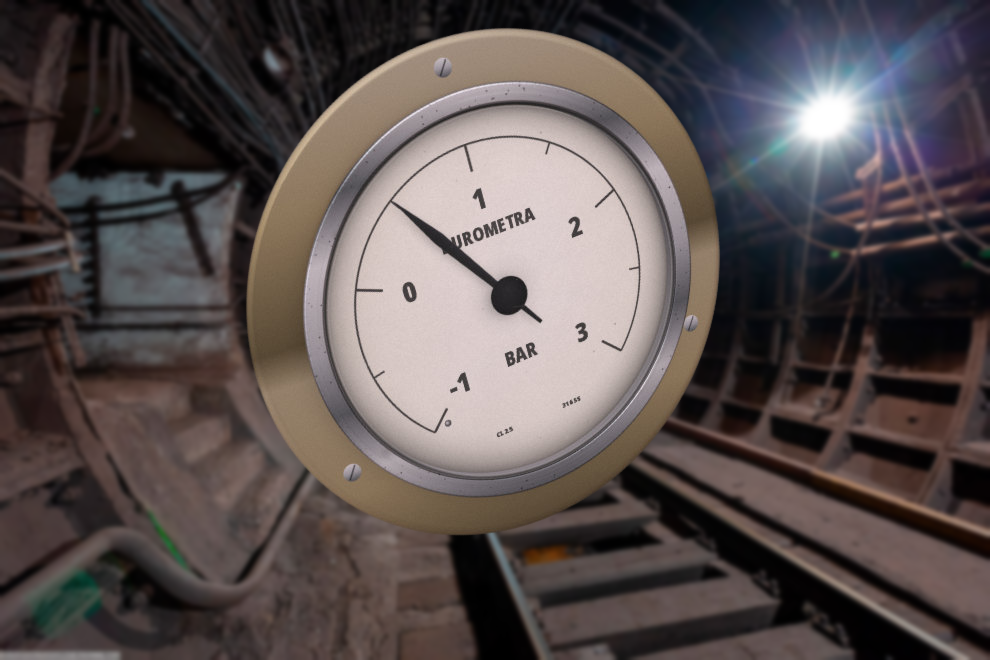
value=0.5 unit=bar
